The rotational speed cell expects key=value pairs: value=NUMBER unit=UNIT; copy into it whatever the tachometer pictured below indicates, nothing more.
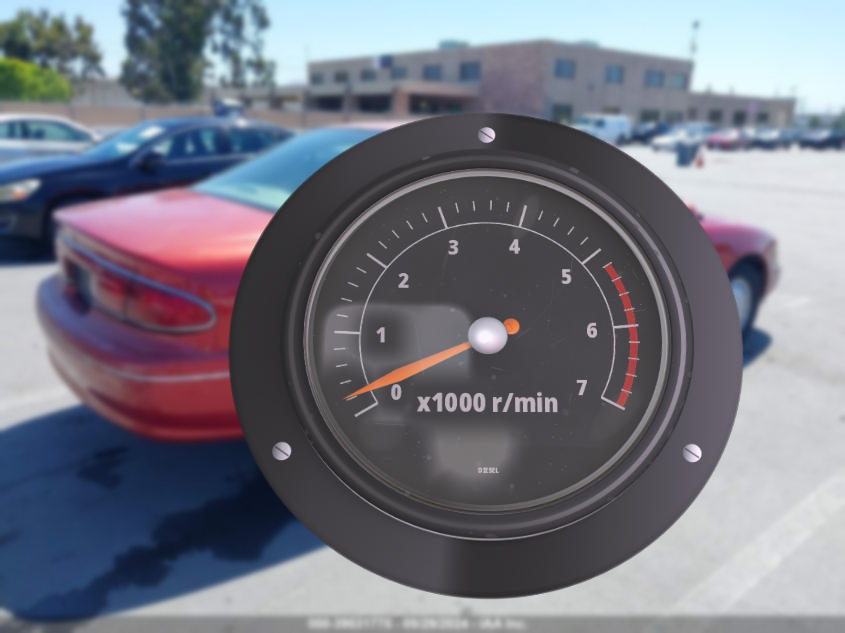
value=200 unit=rpm
